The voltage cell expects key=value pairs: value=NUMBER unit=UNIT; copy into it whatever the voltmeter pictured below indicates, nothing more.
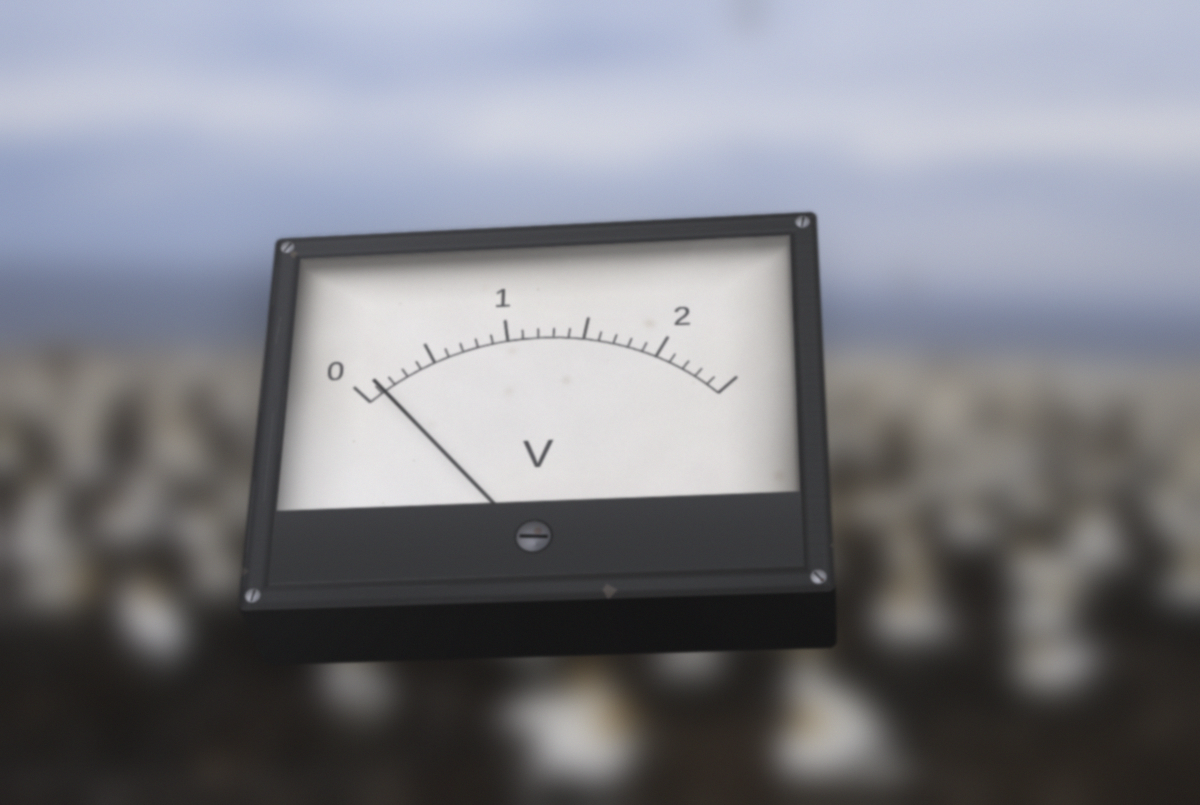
value=0.1 unit=V
